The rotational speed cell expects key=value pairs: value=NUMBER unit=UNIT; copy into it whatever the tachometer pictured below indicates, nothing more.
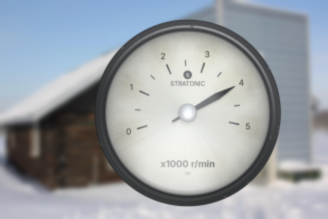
value=4000 unit=rpm
